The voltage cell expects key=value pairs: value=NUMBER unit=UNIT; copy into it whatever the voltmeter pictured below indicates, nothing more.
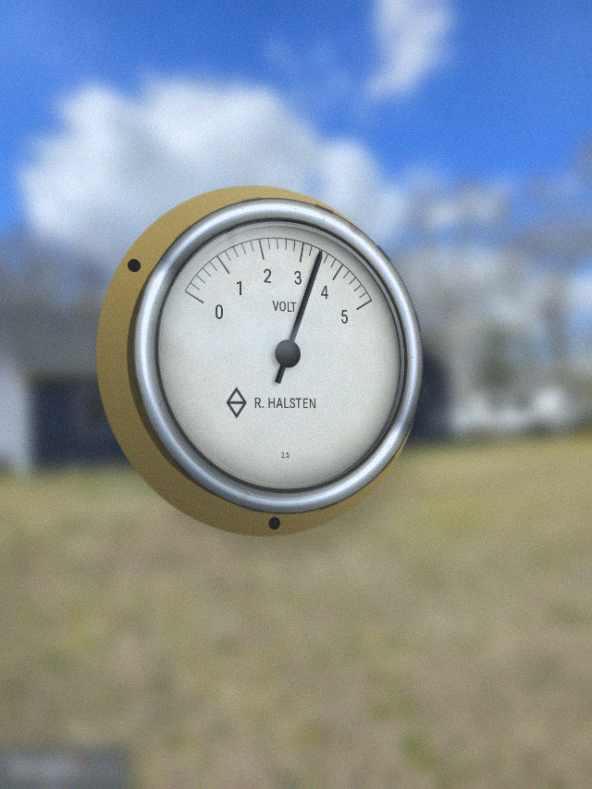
value=3.4 unit=V
